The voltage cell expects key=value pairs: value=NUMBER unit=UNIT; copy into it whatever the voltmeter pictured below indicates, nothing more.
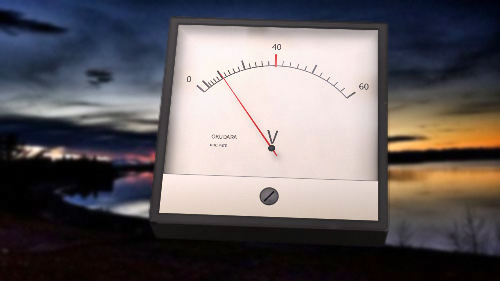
value=20 unit=V
